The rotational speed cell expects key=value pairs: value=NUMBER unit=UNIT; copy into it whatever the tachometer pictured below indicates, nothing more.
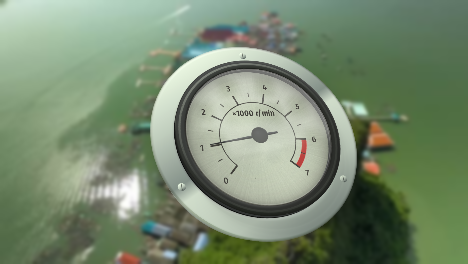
value=1000 unit=rpm
